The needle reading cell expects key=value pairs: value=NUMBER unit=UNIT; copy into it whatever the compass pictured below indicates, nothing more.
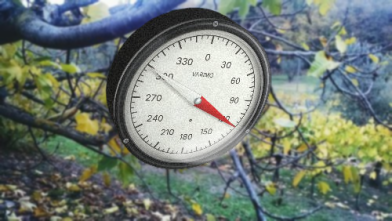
value=120 unit=°
